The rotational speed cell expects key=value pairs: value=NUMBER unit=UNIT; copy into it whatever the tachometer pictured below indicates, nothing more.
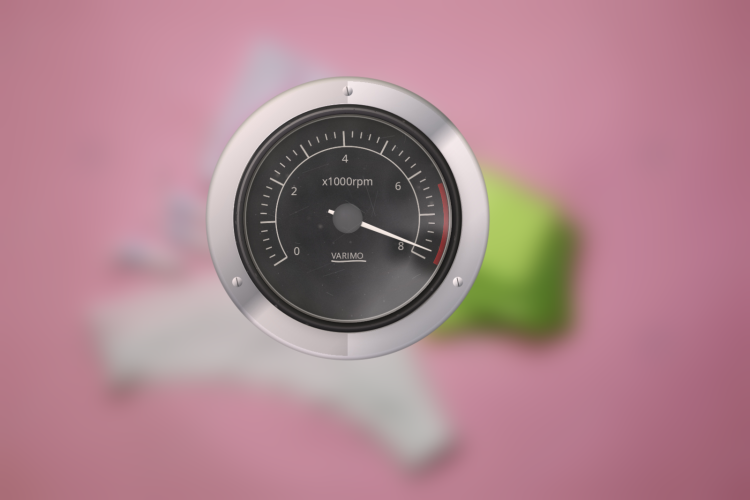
value=7800 unit=rpm
